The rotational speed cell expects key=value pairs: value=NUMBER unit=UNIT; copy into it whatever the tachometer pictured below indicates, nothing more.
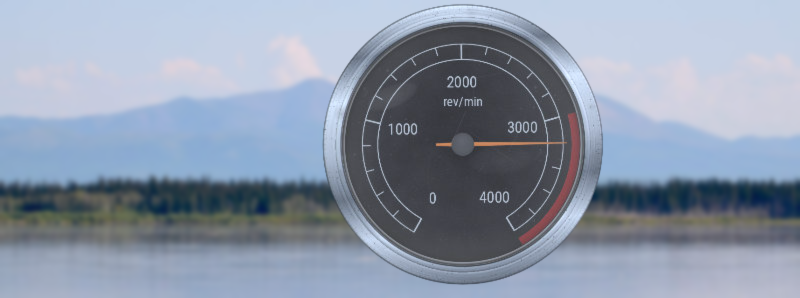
value=3200 unit=rpm
